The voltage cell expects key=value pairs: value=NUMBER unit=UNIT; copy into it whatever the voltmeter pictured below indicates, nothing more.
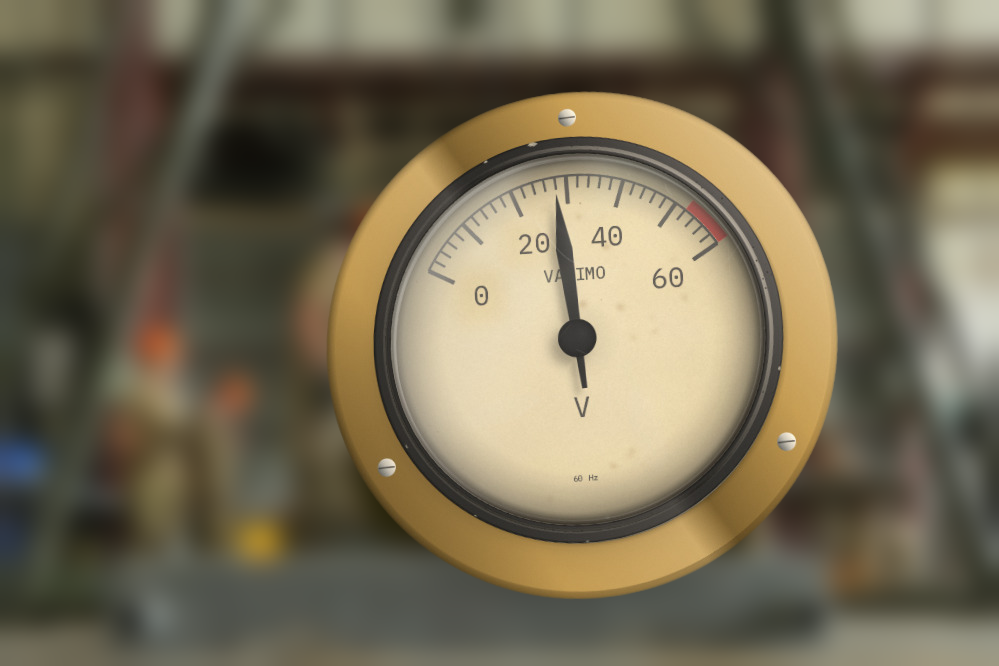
value=28 unit=V
